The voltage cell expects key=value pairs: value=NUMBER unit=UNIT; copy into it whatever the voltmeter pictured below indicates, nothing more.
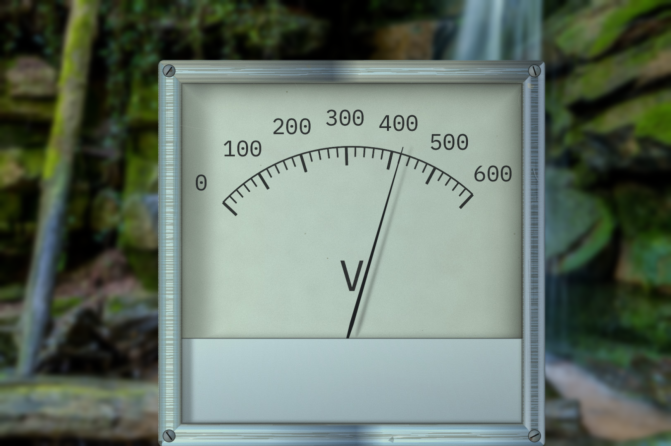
value=420 unit=V
